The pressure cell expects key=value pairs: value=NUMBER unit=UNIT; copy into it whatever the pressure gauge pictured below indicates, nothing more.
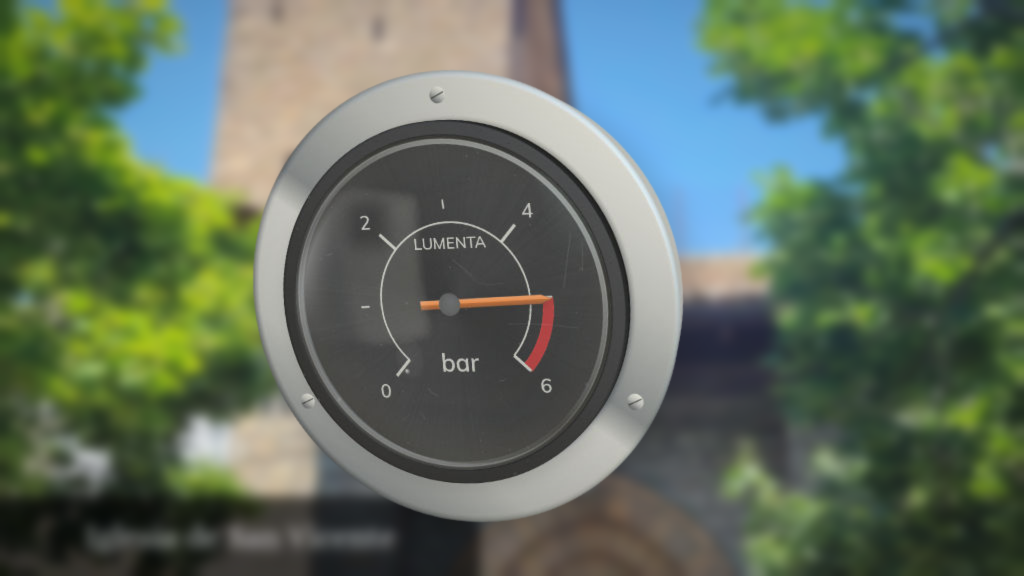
value=5 unit=bar
